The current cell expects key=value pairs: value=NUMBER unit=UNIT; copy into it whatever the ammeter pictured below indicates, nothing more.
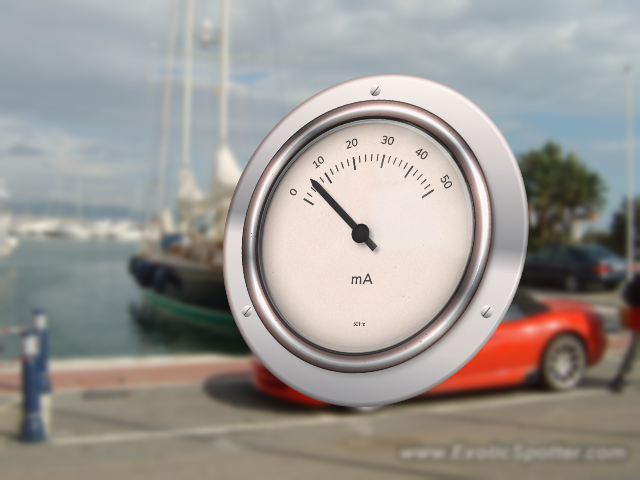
value=6 unit=mA
